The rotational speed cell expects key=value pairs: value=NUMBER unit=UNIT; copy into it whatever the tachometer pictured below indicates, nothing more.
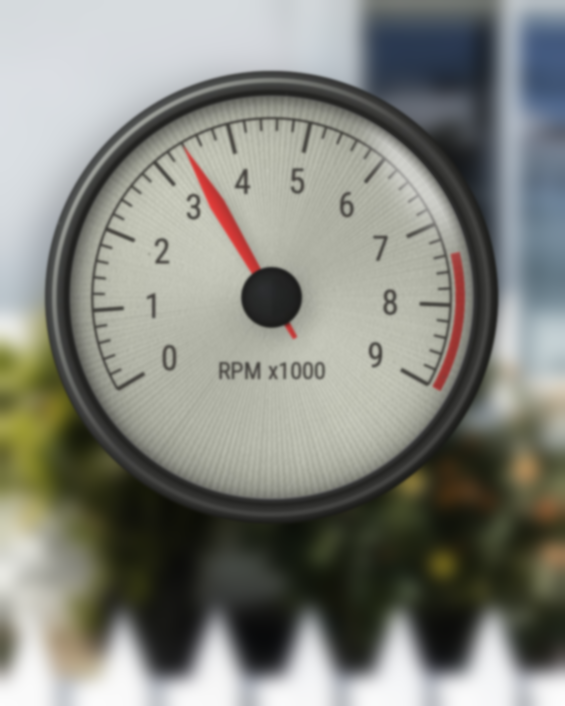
value=3400 unit=rpm
